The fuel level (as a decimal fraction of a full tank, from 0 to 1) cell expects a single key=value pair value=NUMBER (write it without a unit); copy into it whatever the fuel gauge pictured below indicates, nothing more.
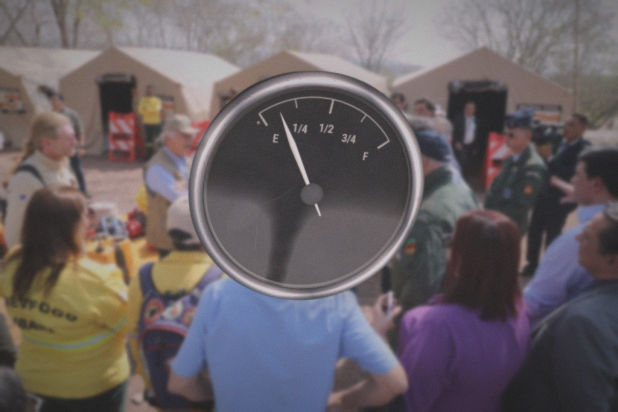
value=0.125
